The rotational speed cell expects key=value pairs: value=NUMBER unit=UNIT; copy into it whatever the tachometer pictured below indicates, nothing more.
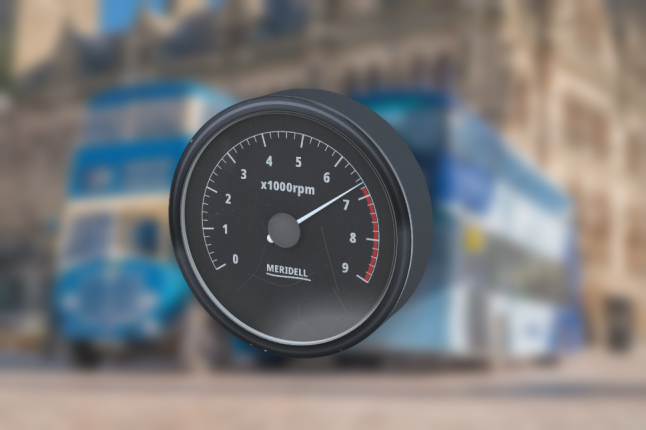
value=6700 unit=rpm
